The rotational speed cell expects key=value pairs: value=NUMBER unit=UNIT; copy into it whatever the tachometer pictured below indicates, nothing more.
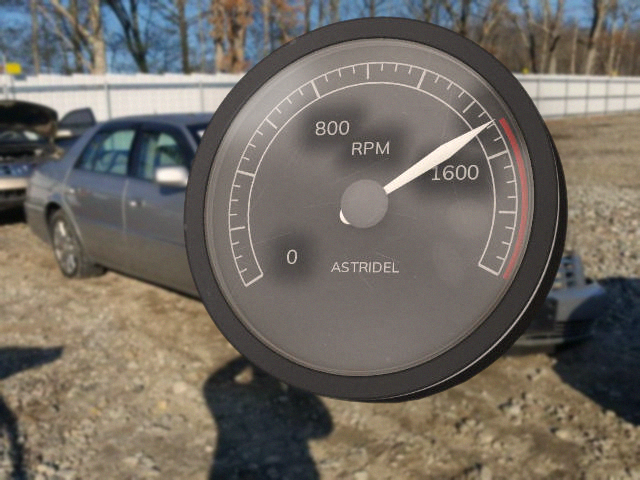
value=1500 unit=rpm
